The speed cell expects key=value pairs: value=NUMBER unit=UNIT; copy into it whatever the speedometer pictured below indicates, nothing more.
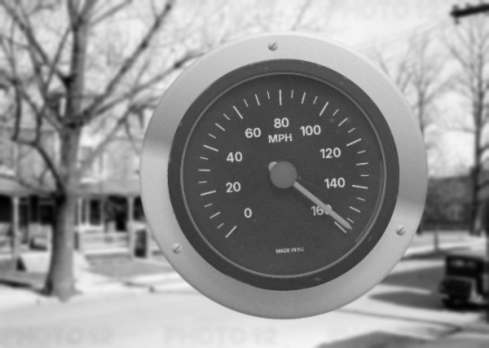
value=157.5 unit=mph
